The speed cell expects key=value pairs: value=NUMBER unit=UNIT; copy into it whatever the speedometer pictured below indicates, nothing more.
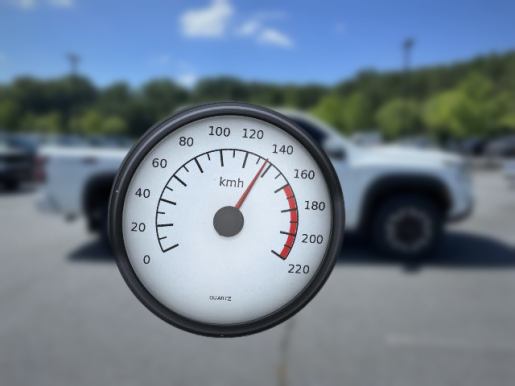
value=135 unit=km/h
